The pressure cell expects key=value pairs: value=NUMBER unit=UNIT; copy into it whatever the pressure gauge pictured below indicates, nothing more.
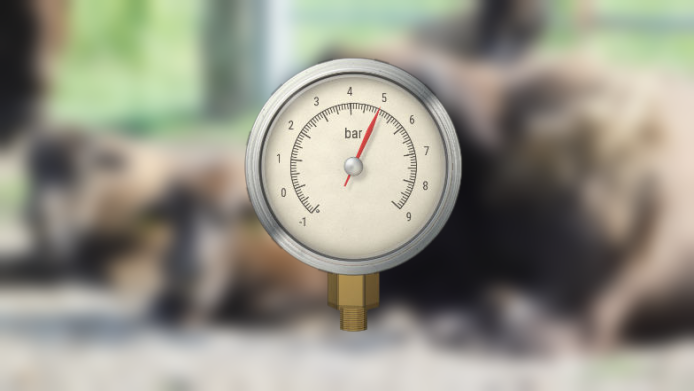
value=5 unit=bar
